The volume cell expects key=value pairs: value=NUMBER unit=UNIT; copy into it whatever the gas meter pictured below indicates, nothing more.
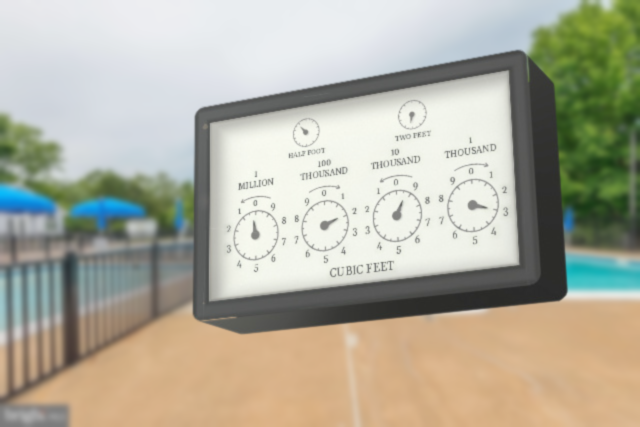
value=19300 unit=ft³
